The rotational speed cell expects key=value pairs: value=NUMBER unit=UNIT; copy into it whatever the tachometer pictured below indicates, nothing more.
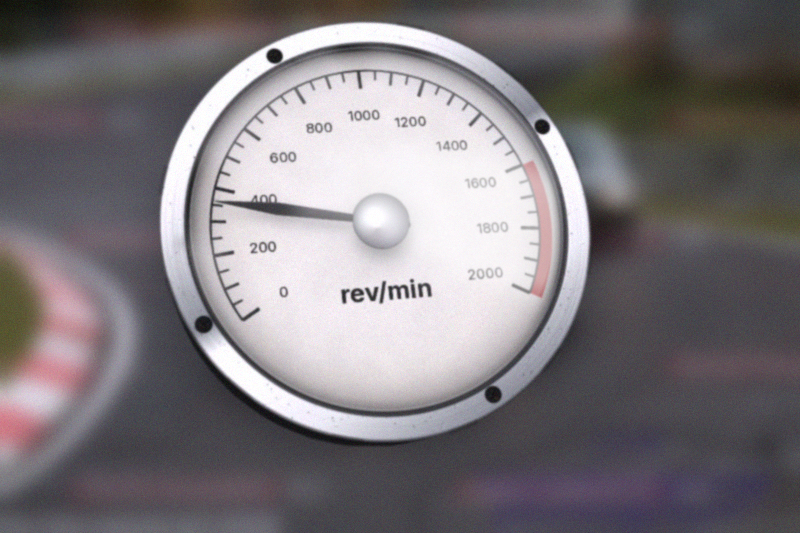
value=350 unit=rpm
